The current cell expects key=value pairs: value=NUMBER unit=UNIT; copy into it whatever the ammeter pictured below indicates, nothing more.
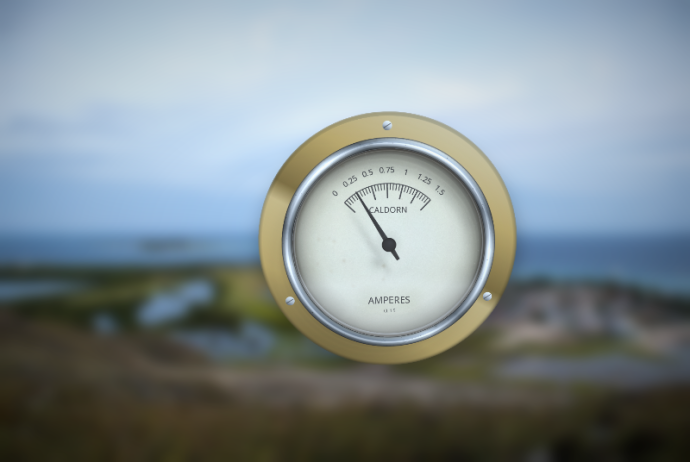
value=0.25 unit=A
